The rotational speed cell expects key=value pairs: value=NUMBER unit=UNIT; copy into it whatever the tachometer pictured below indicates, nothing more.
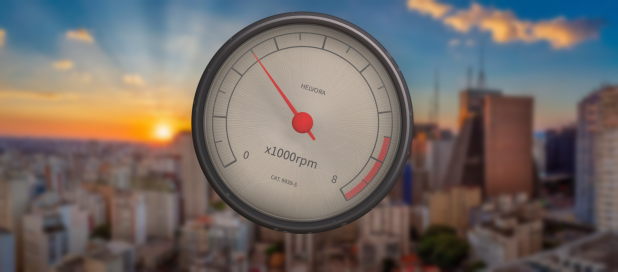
value=2500 unit=rpm
